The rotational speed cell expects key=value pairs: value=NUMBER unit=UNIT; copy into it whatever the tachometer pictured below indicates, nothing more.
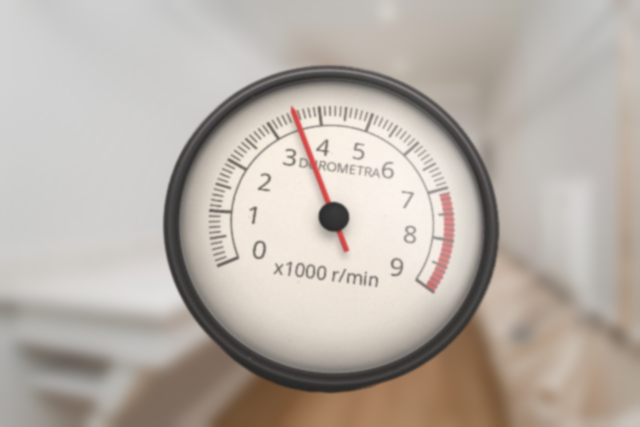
value=3500 unit=rpm
